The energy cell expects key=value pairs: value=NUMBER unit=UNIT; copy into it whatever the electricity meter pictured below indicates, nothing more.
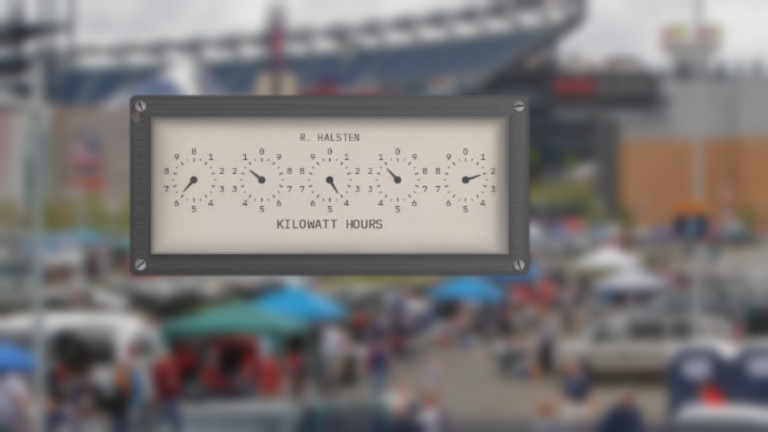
value=61412 unit=kWh
